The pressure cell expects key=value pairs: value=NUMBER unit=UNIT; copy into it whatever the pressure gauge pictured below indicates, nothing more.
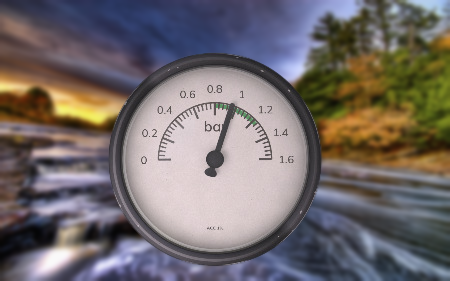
value=0.96 unit=bar
